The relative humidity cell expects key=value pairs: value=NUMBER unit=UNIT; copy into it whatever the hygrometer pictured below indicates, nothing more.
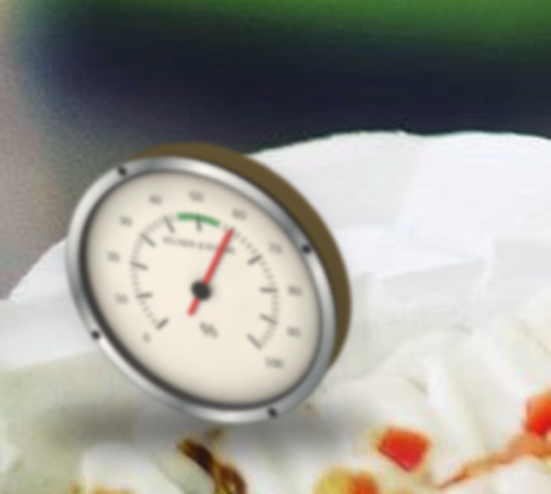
value=60 unit=%
